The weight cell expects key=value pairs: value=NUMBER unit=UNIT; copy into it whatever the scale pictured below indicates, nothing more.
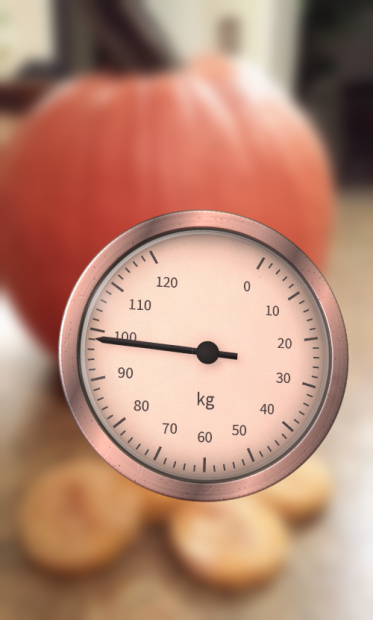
value=98 unit=kg
